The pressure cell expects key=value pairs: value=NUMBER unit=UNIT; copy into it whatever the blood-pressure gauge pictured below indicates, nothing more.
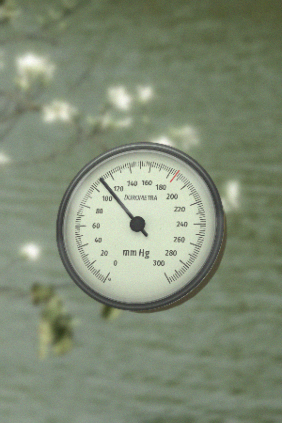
value=110 unit=mmHg
